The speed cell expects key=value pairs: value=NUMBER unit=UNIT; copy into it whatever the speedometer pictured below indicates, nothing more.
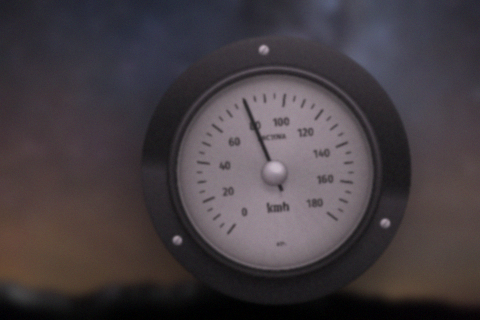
value=80 unit=km/h
